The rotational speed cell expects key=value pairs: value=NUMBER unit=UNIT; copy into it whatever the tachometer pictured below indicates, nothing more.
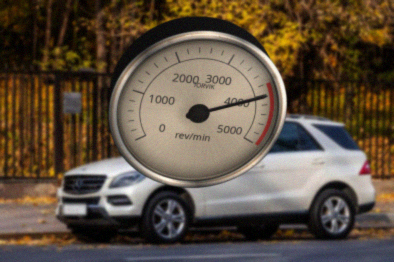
value=4000 unit=rpm
